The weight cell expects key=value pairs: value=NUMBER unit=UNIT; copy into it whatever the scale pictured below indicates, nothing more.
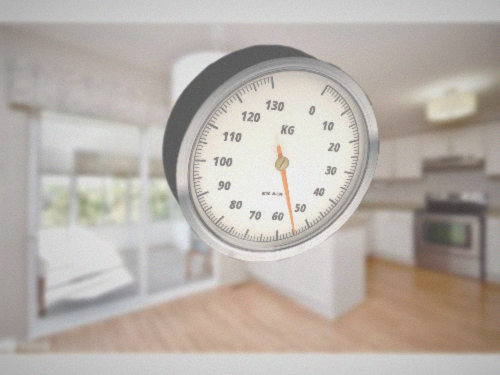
value=55 unit=kg
